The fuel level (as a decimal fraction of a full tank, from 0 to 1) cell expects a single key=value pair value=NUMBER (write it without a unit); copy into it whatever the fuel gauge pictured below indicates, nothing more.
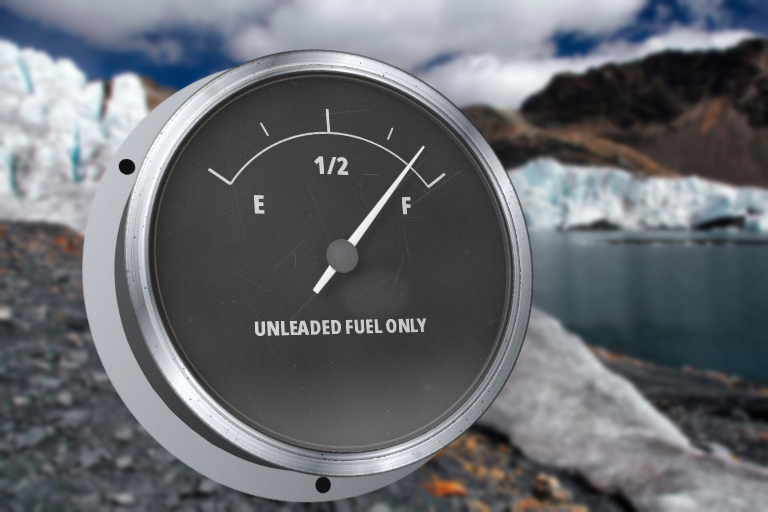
value=0.875
